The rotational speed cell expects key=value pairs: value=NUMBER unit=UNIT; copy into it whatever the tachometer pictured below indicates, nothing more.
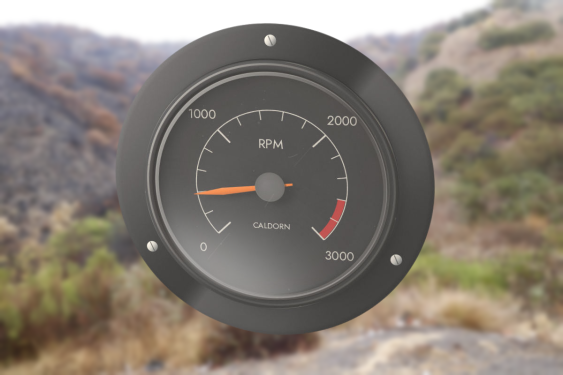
value=400 unit=rpm
